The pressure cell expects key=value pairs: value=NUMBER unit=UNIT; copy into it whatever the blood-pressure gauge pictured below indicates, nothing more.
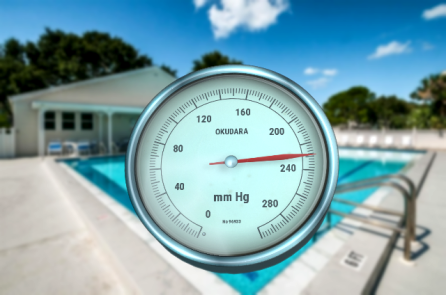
value=230 unit=mmHg
